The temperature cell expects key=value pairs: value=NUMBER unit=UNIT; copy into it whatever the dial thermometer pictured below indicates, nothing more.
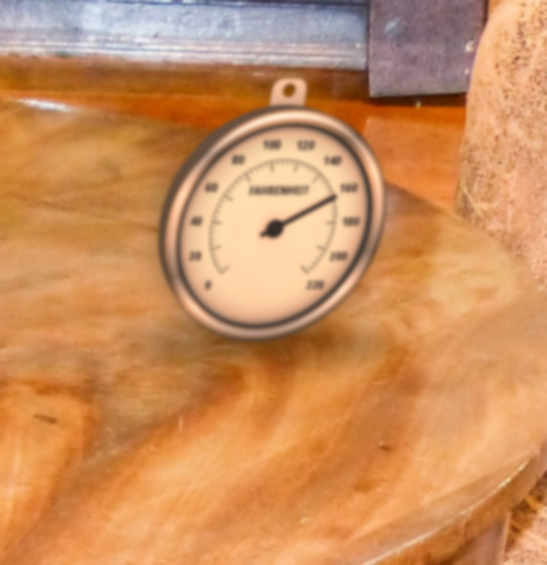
value=160 unit=°F
